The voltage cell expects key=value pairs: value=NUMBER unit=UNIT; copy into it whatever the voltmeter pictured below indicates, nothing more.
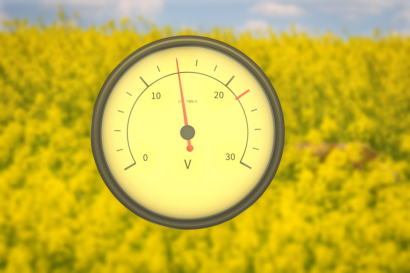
value=14 unit=V
